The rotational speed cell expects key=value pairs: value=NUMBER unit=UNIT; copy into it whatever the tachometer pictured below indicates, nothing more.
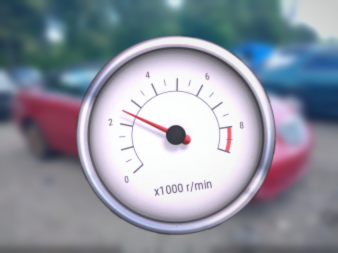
value=2500 unit=rpm
